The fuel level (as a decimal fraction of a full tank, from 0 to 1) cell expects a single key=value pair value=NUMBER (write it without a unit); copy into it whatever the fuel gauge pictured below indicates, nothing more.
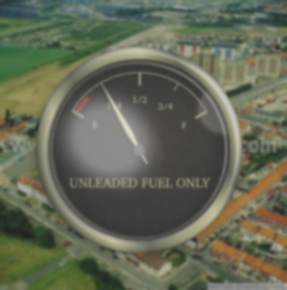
value=0.25
